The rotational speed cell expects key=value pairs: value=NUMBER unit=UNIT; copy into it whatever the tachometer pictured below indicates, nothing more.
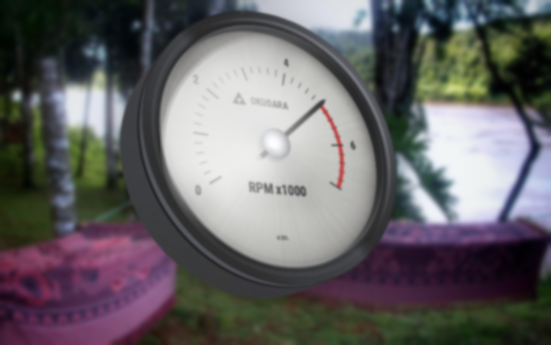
value=5000 unit=rpm
